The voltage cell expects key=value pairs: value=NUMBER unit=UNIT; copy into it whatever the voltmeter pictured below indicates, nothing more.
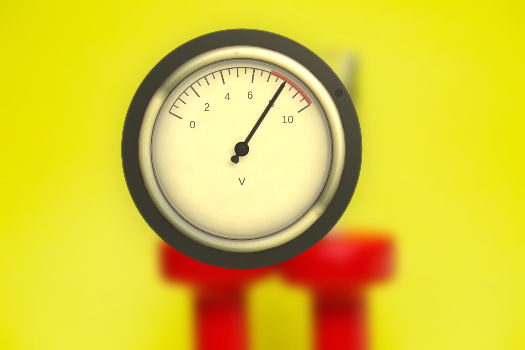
value=8 unit=V
